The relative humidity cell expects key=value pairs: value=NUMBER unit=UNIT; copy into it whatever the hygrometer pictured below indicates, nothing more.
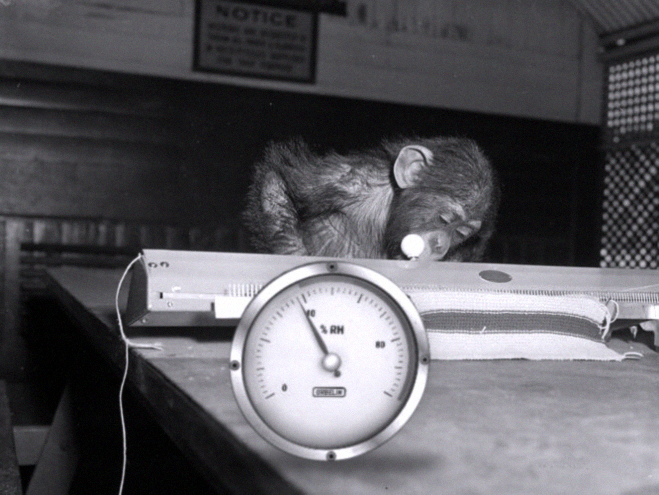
value=38 unit=%
